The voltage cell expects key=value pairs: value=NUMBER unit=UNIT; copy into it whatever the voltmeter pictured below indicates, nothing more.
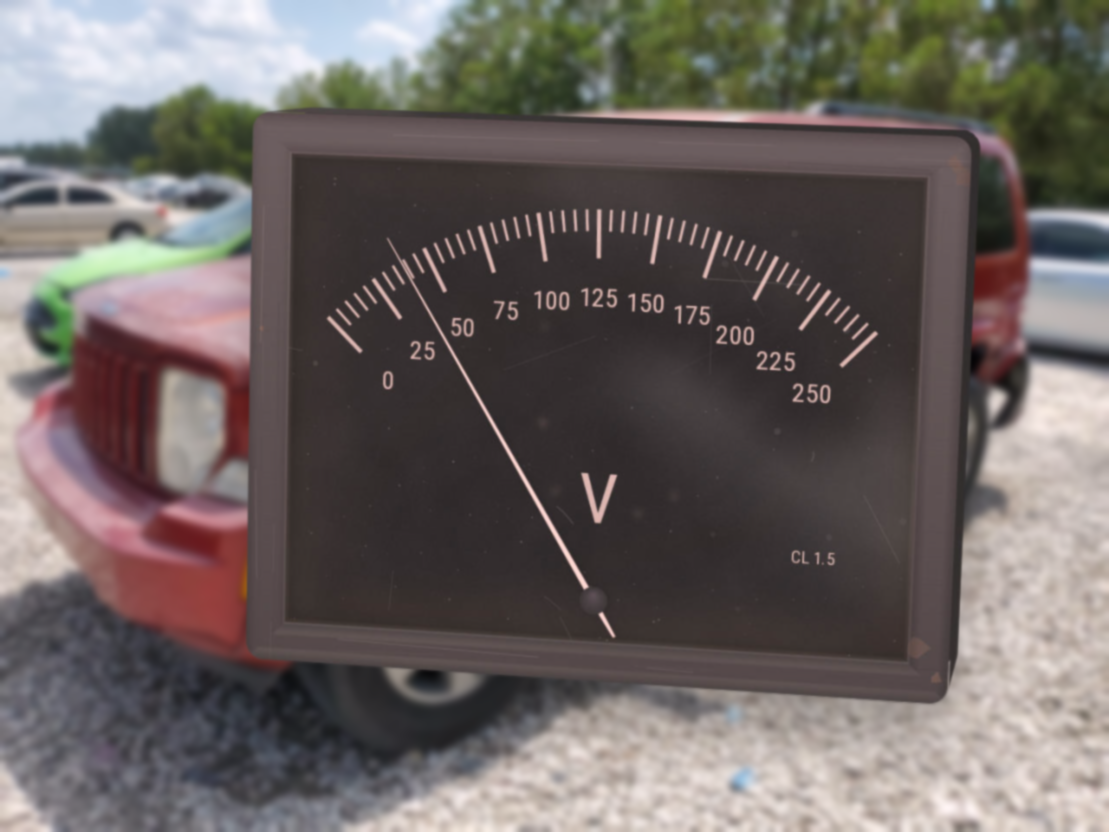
value=40 unit=V
